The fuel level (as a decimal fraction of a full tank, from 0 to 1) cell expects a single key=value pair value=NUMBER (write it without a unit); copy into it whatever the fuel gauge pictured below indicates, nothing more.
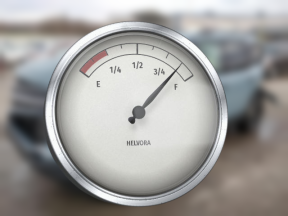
value=0.875
